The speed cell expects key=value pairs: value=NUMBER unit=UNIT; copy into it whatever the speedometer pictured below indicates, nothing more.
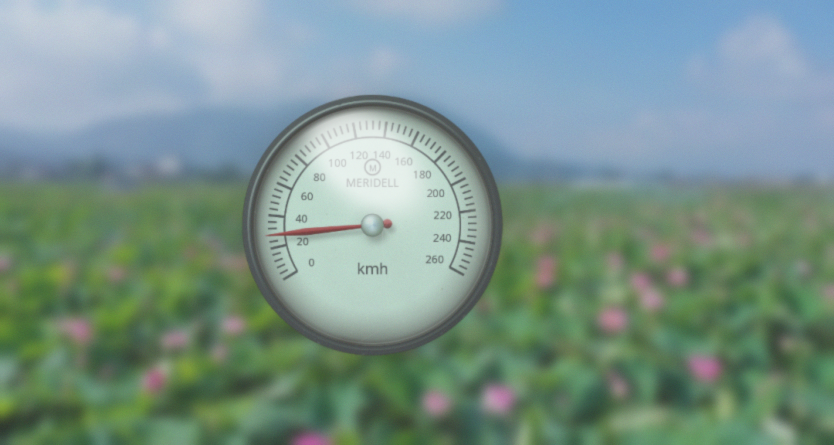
value=28 unit=km/h
